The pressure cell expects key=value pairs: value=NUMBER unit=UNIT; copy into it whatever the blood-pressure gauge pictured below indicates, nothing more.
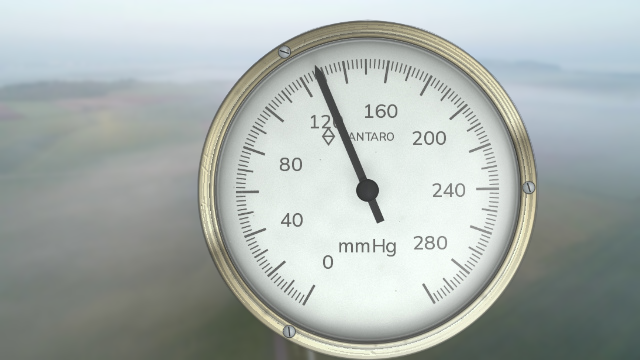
value=128 unit=mmHg
